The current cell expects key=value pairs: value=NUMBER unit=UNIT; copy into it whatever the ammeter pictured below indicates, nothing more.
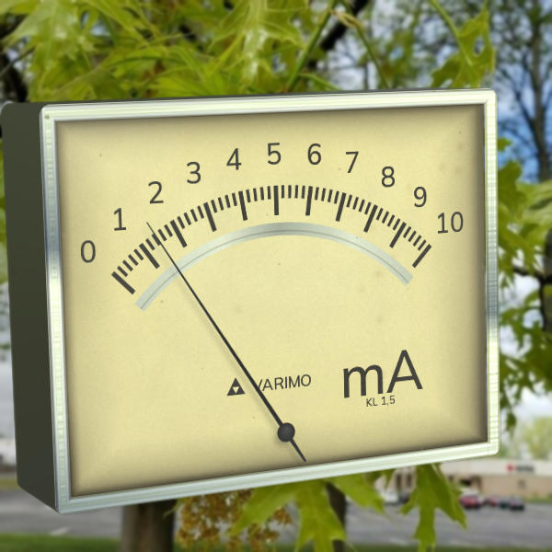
value=1.4 unit=mA
